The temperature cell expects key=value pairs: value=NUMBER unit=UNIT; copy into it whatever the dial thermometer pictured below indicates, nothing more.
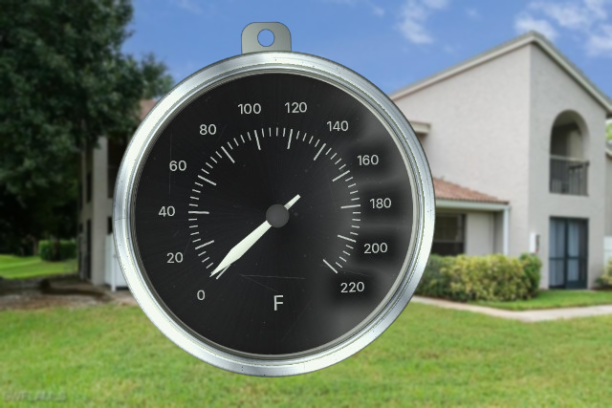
value=4 unit=°F
